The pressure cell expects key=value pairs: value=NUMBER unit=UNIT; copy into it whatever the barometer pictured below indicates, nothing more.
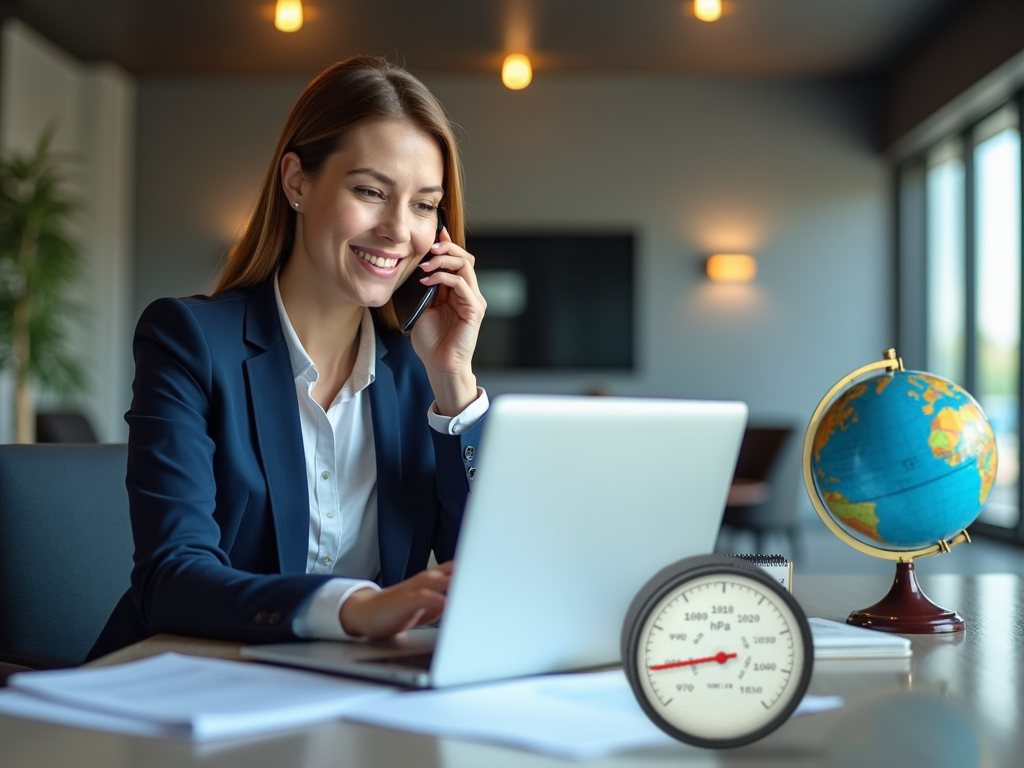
value=980 unit=hPa
